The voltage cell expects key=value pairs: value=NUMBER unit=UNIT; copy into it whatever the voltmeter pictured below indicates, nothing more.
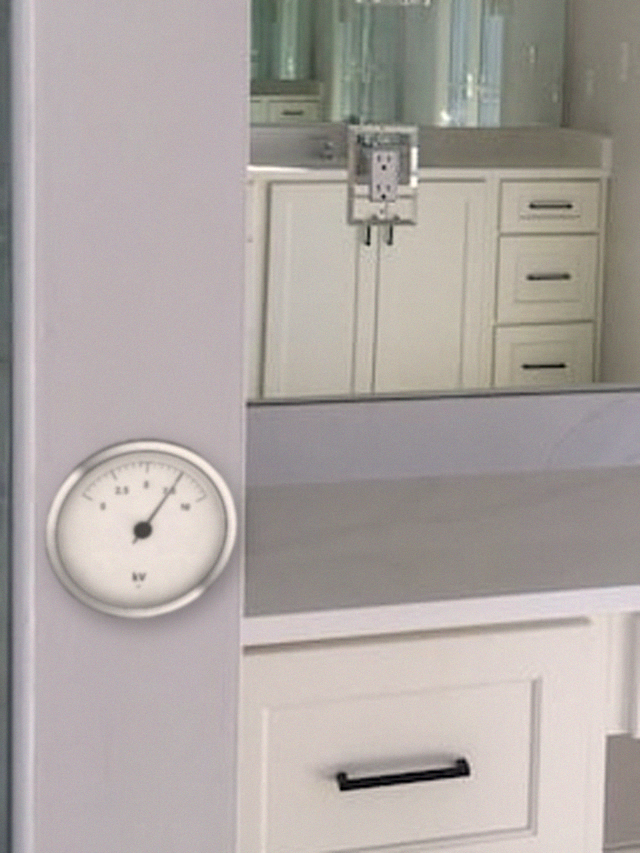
value=7.5 unit=kV
